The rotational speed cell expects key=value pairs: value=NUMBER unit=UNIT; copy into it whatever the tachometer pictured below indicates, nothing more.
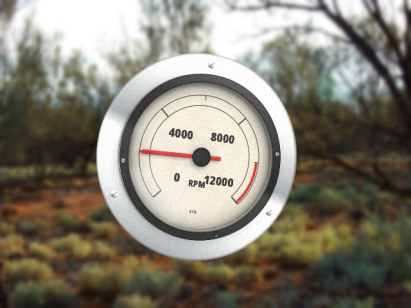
value=2000 unit=rpm
